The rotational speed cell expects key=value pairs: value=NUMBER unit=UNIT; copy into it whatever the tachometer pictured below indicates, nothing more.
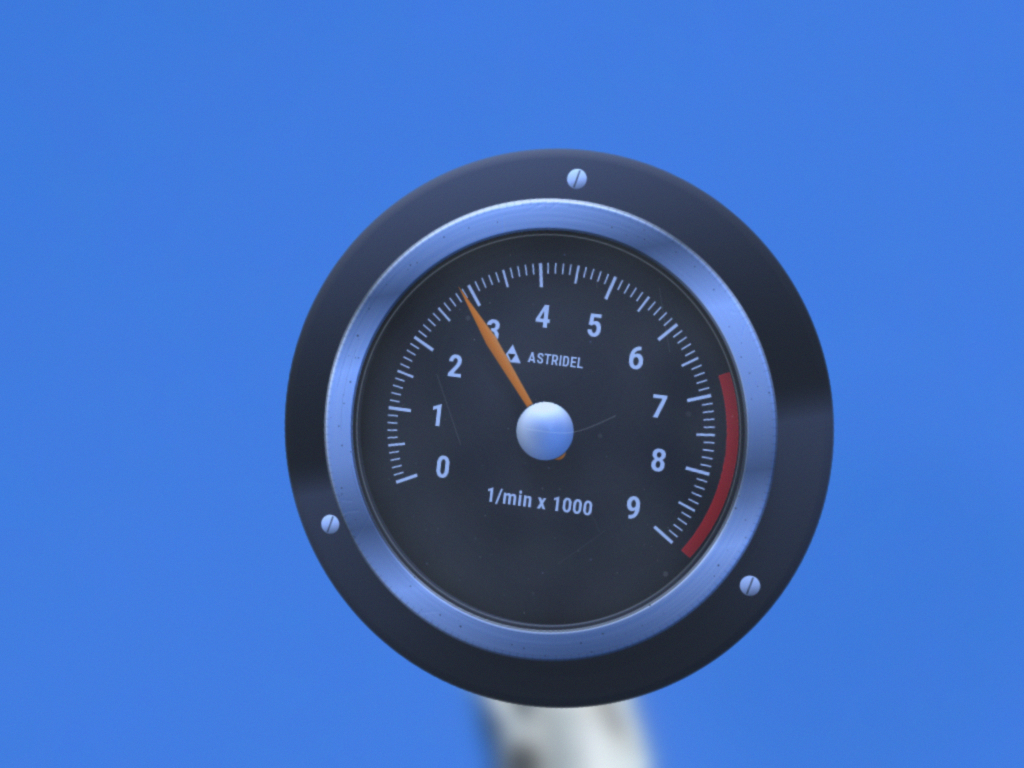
value=2900 unit=rpm
